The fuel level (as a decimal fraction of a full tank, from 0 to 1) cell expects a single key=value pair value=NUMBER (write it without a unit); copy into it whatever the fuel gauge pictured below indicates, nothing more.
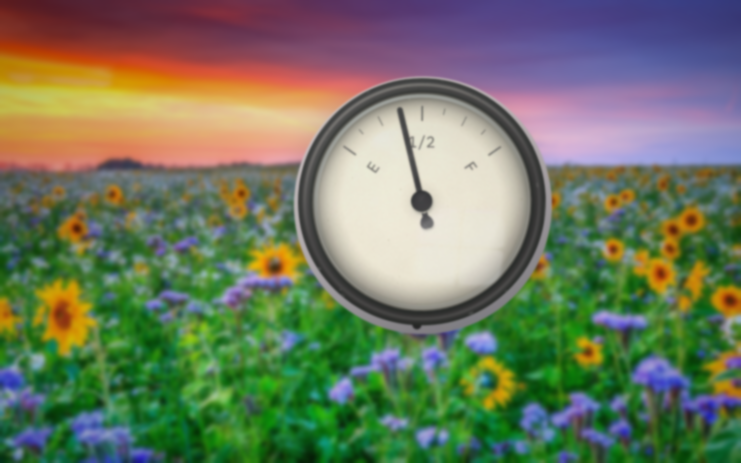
value=0.375
